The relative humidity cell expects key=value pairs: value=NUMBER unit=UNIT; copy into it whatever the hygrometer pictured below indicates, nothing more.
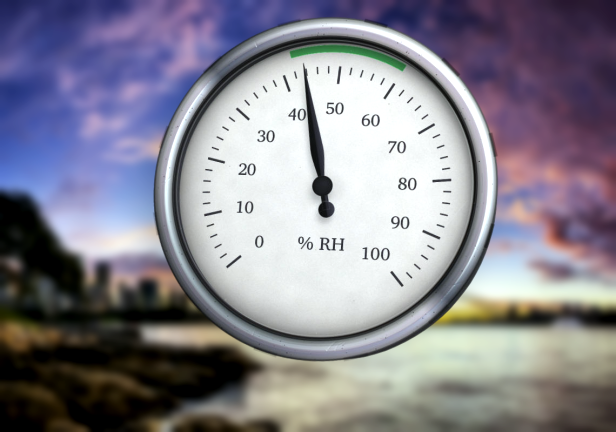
value=44 unit=%
